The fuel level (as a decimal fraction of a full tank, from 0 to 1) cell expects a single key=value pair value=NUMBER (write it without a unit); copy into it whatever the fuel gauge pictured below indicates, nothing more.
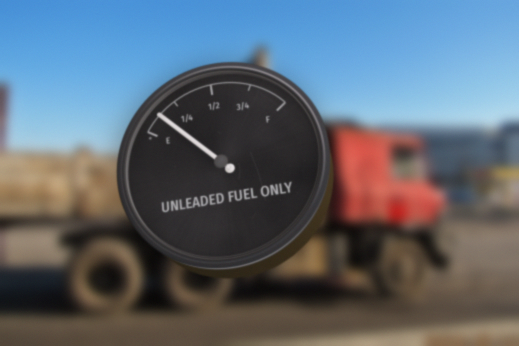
value=0.125
